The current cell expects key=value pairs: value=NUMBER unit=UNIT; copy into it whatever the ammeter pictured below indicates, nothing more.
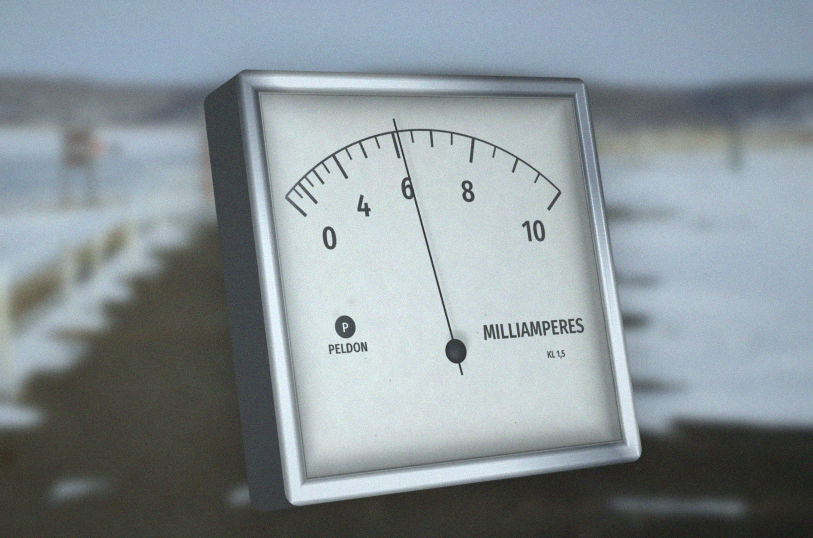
value=6 unit=mA
